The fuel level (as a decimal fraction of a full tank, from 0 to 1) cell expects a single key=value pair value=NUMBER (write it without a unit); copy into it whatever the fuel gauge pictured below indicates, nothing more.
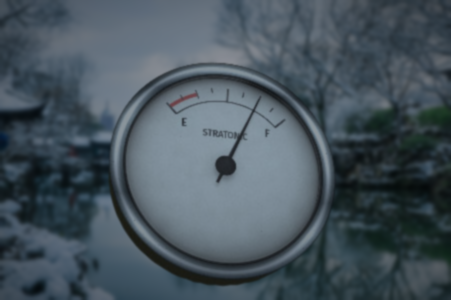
value=0.75
